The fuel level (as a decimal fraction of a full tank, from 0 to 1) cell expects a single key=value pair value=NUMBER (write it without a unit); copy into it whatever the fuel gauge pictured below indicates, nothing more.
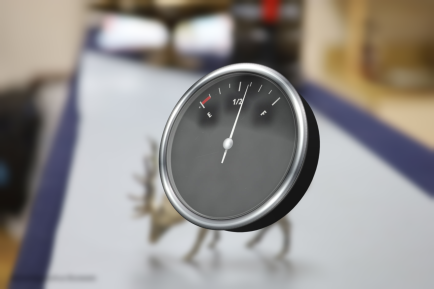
value=0.625
